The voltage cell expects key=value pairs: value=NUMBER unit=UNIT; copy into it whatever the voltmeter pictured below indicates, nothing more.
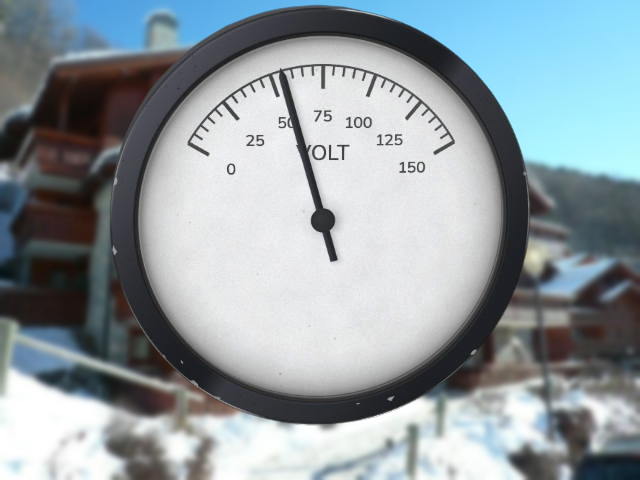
value=55 unit=V
